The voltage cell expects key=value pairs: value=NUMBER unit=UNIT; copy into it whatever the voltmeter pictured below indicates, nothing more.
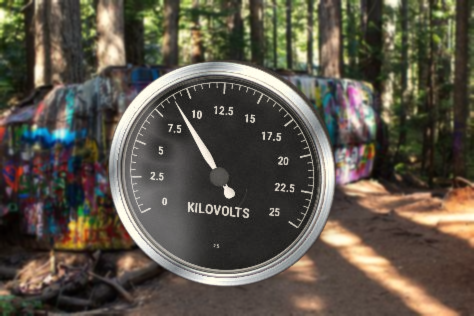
value=9 unit=kV
